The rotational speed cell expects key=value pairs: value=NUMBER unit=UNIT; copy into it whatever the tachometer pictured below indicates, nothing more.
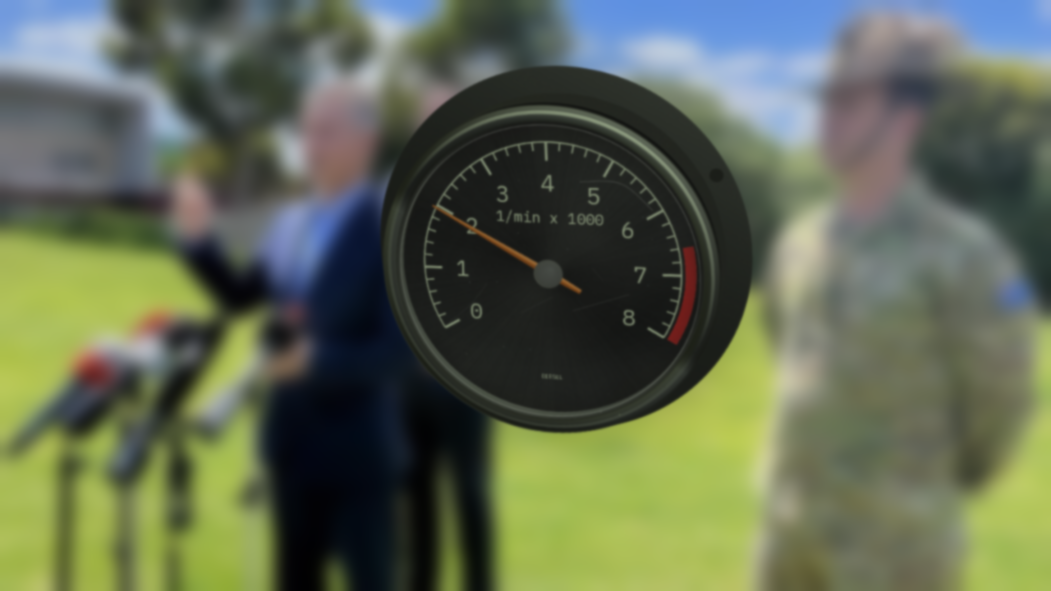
value=2000 unit=rpm
